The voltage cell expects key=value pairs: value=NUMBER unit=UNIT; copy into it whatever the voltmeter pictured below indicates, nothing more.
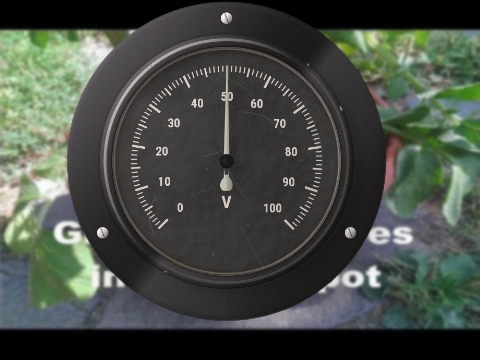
value=50 unit=V
